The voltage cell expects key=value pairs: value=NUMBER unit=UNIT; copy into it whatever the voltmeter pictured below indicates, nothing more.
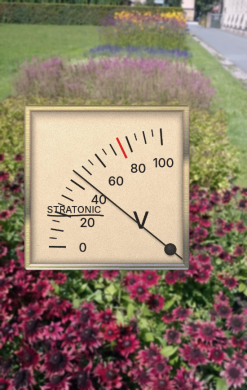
value=45 unit=V
